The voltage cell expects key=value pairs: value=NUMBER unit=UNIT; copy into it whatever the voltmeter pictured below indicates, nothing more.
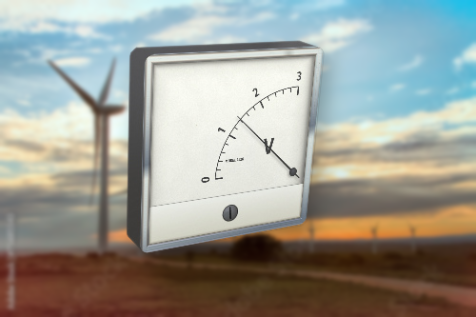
value=1.4 unit=V
